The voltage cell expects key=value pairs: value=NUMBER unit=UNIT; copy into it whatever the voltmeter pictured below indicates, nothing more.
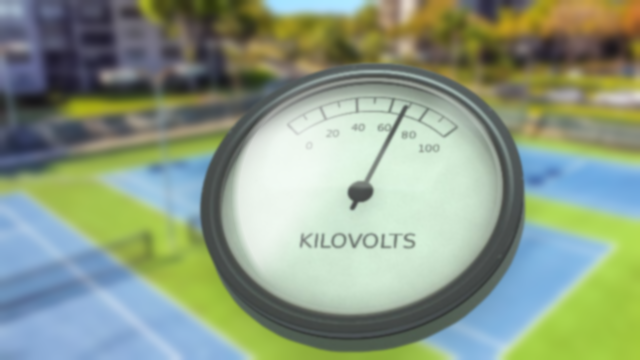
value=70 unit=kV
